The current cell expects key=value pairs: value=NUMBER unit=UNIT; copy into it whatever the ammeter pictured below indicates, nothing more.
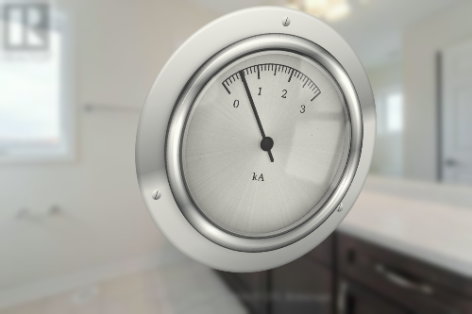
value=0.5 unit=kA
